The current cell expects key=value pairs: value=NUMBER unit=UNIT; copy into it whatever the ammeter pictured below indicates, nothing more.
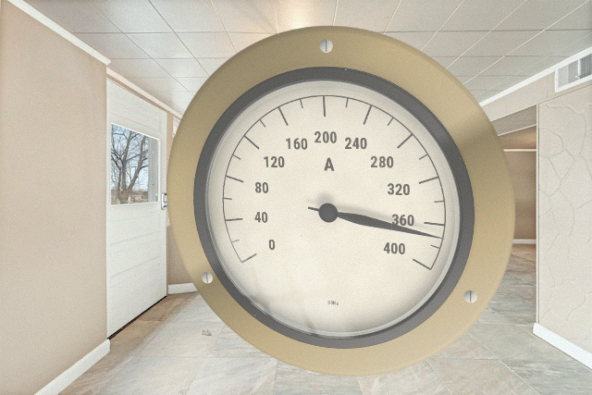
value=370 unit=A
